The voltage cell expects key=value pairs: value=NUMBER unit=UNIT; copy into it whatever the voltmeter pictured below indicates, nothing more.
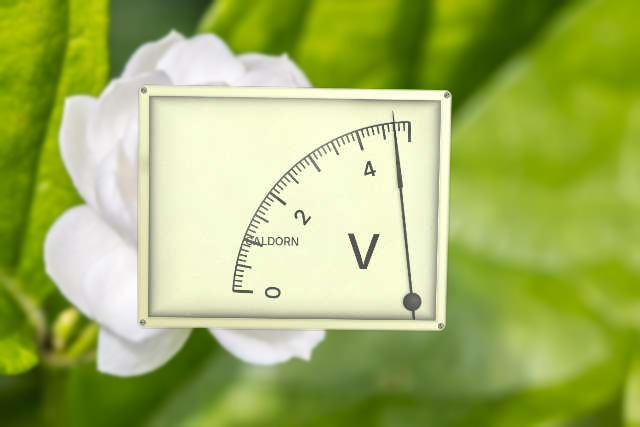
value=4.7 unit=V
